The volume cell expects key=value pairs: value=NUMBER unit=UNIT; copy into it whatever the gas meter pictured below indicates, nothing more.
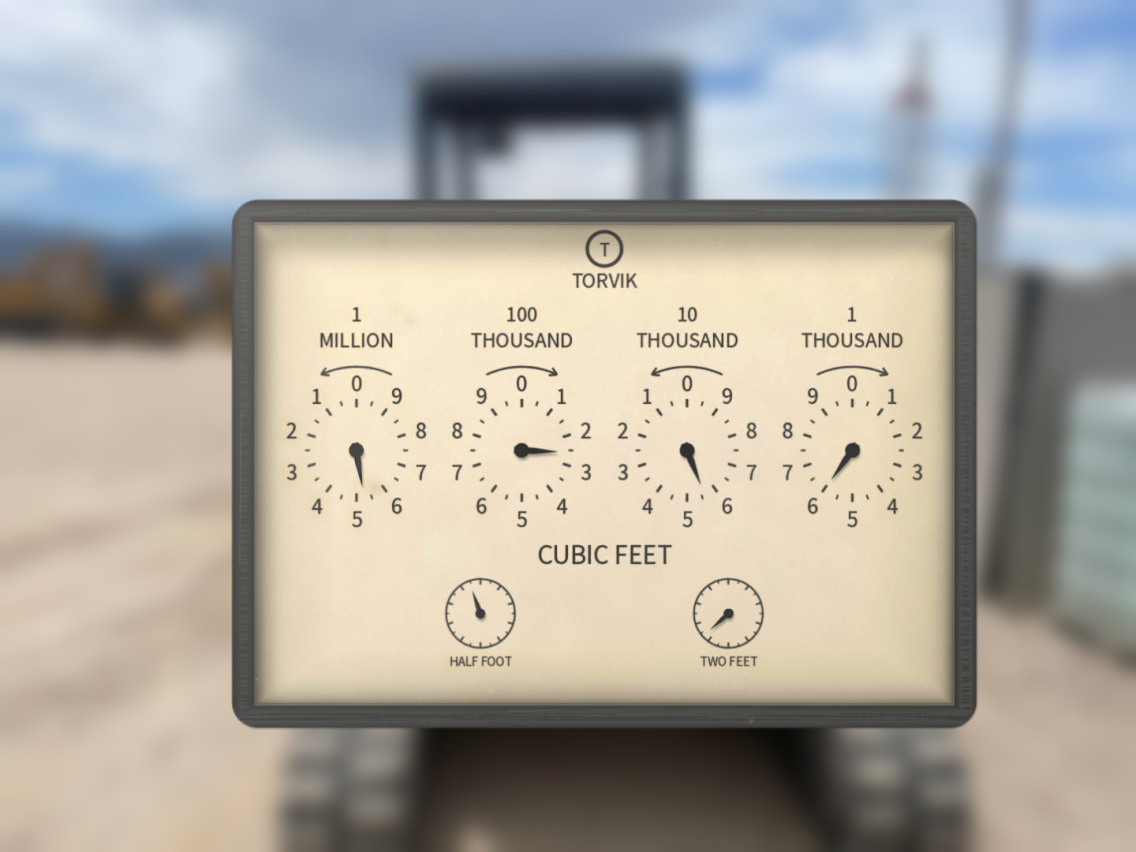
value=525600 unit=ft³
